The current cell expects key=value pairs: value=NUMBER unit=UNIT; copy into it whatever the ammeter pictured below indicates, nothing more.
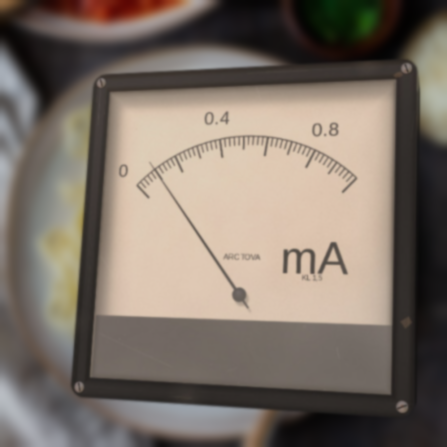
value=0.1 unit=mA
